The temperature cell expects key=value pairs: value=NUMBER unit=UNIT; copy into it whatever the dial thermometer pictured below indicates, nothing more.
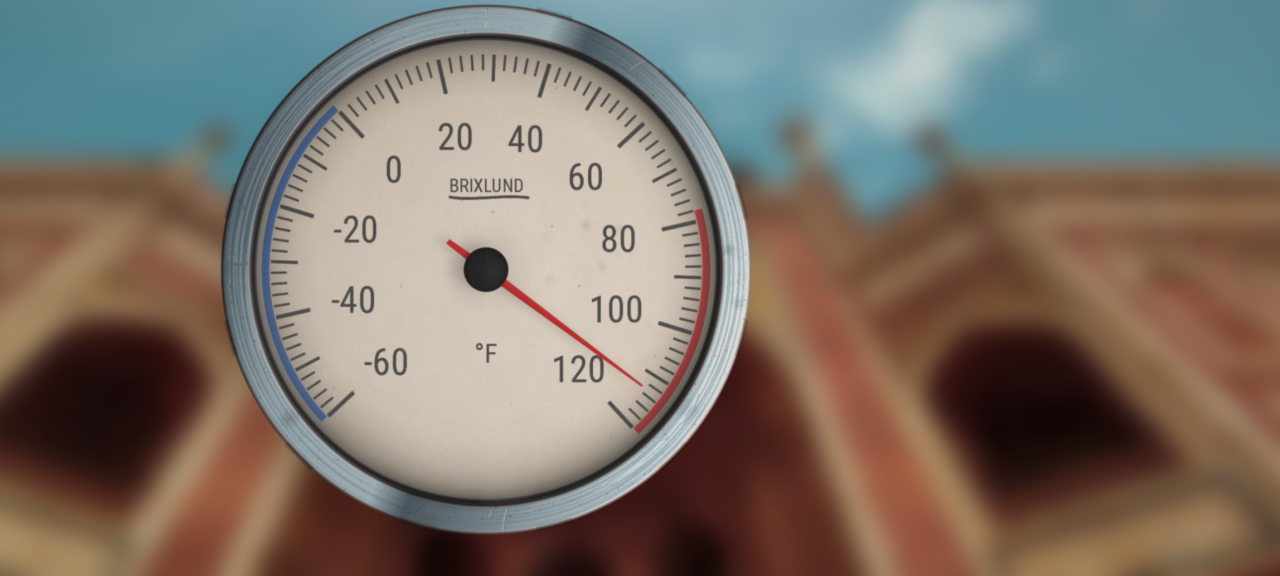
value=113 unit=°F
